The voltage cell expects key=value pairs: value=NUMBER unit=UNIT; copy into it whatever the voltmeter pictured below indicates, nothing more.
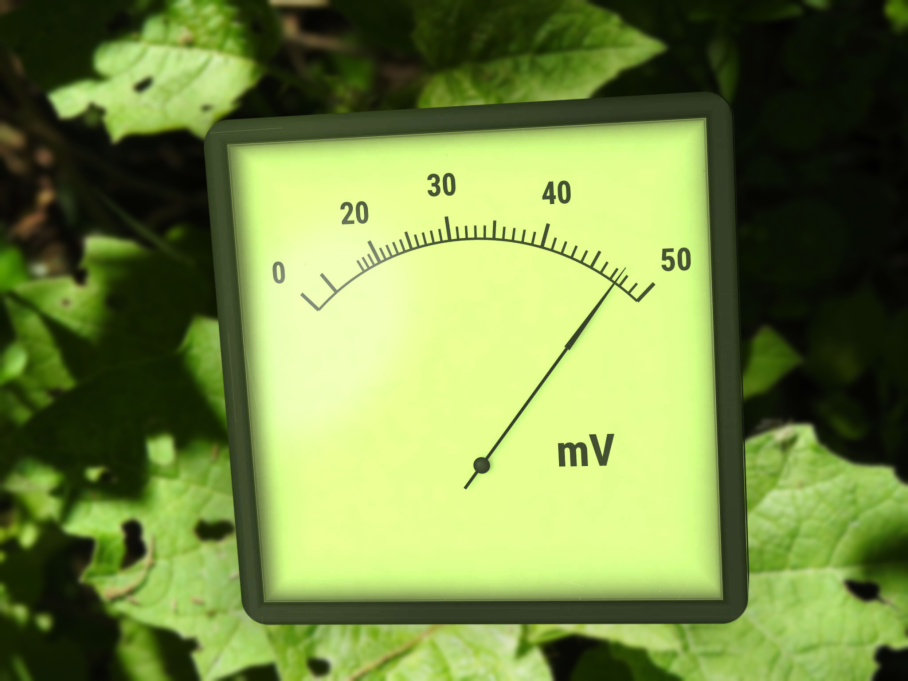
value=47.5 unit=mV
